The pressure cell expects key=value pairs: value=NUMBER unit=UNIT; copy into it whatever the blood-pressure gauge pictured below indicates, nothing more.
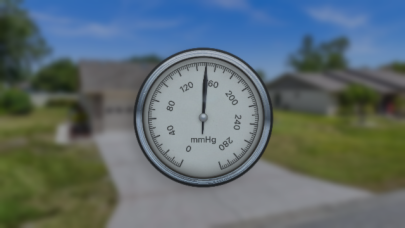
value=150 unit=mmHg
